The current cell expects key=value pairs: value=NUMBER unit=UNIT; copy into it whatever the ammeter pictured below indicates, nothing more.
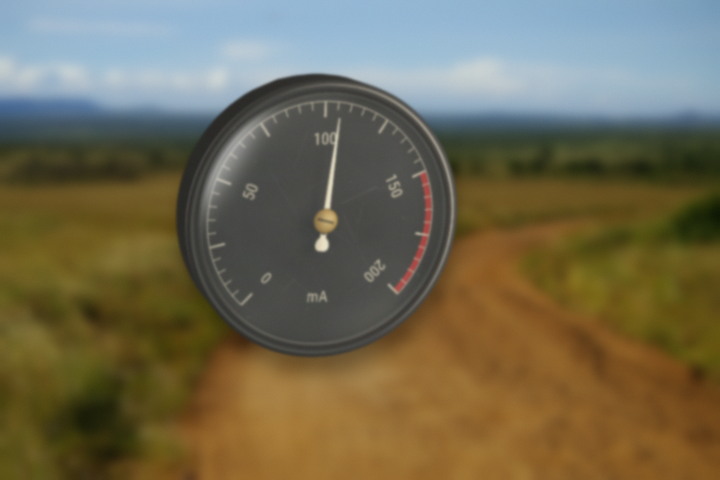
value=105 unit=mA
